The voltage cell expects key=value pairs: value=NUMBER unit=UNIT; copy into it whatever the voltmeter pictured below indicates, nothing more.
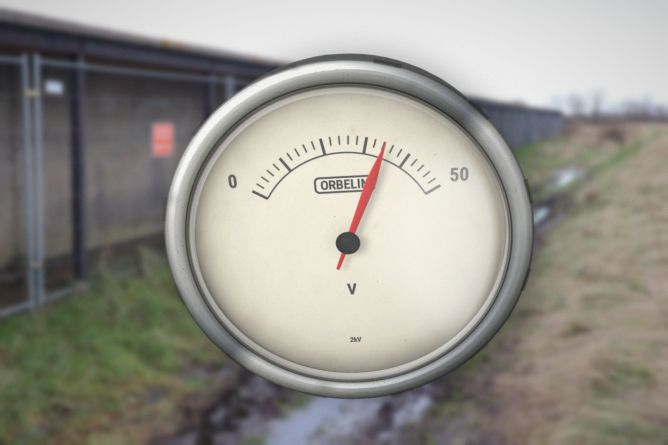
value=34 unit=V
